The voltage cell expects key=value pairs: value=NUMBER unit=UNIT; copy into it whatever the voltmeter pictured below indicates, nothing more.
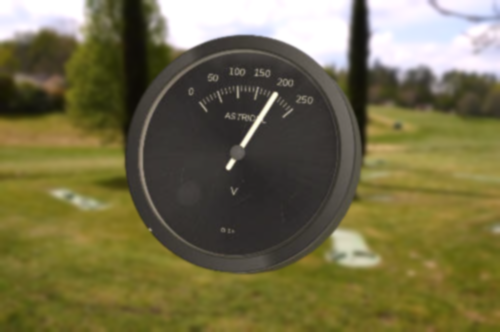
value=200 unit=V
